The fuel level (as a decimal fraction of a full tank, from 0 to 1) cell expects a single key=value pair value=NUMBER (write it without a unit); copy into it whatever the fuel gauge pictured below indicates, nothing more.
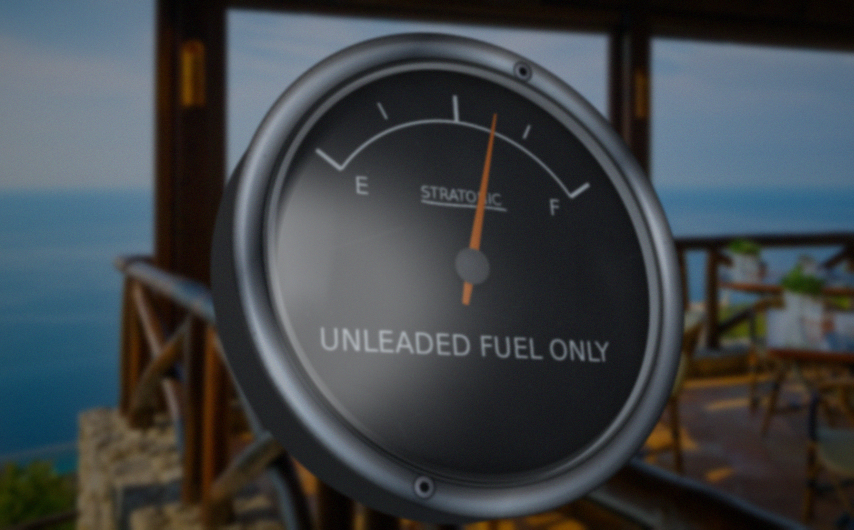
value=0.625
